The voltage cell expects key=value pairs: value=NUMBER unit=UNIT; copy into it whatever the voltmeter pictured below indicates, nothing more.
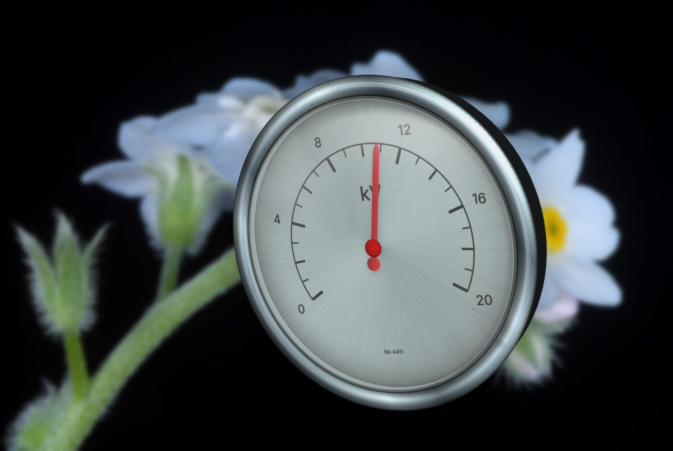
value=11 unit=kV
